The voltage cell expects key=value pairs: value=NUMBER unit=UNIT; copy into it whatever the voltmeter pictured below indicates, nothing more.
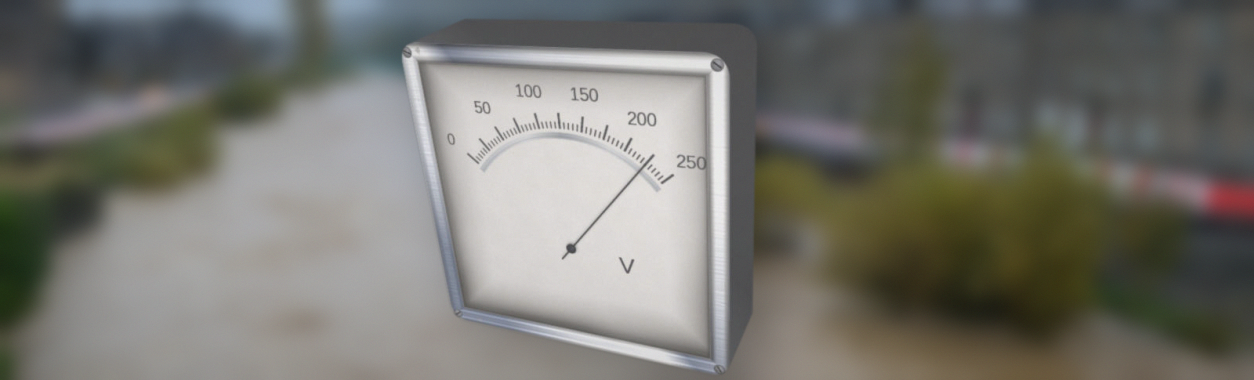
value=225 unit=V
